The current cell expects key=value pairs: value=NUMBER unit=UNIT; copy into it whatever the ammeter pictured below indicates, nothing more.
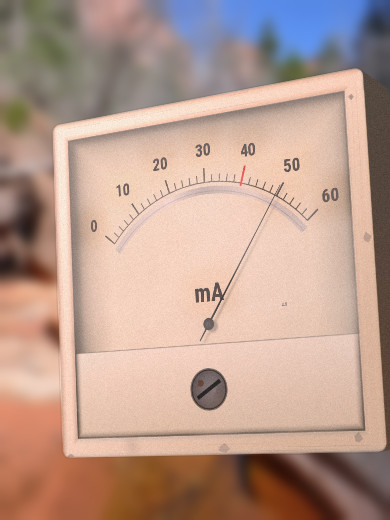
value=50 unit=mA
